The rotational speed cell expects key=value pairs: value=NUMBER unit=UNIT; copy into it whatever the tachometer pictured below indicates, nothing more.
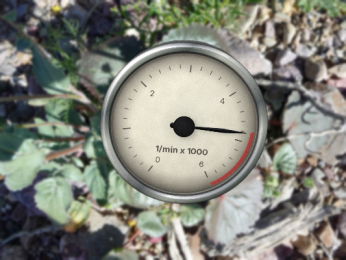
value=4800 unit=rpm
